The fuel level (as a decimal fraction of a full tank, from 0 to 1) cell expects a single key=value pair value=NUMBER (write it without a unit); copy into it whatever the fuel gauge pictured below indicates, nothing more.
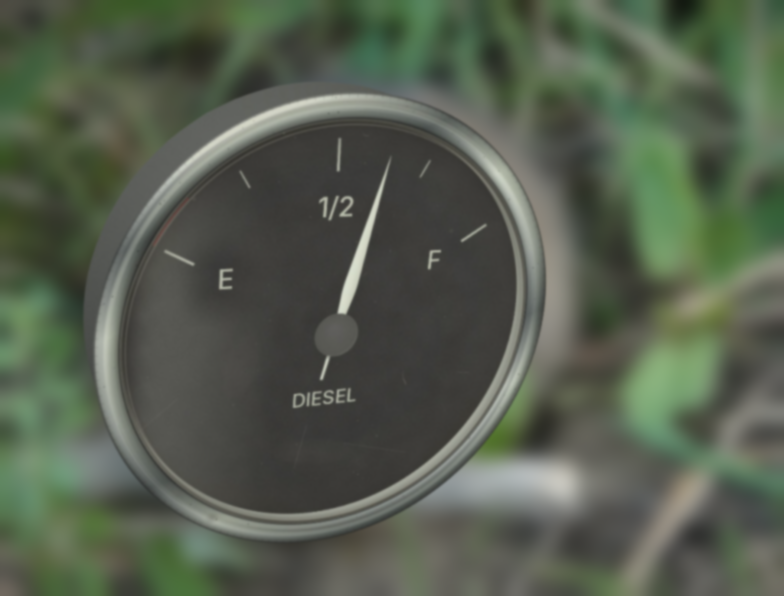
value=0.625
